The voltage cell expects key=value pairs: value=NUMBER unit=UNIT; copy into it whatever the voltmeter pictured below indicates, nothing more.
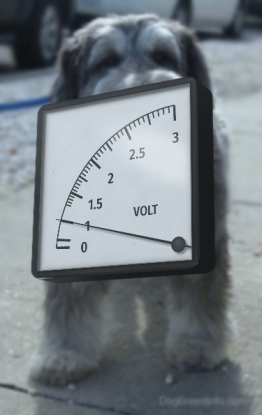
value=1 unit=V
